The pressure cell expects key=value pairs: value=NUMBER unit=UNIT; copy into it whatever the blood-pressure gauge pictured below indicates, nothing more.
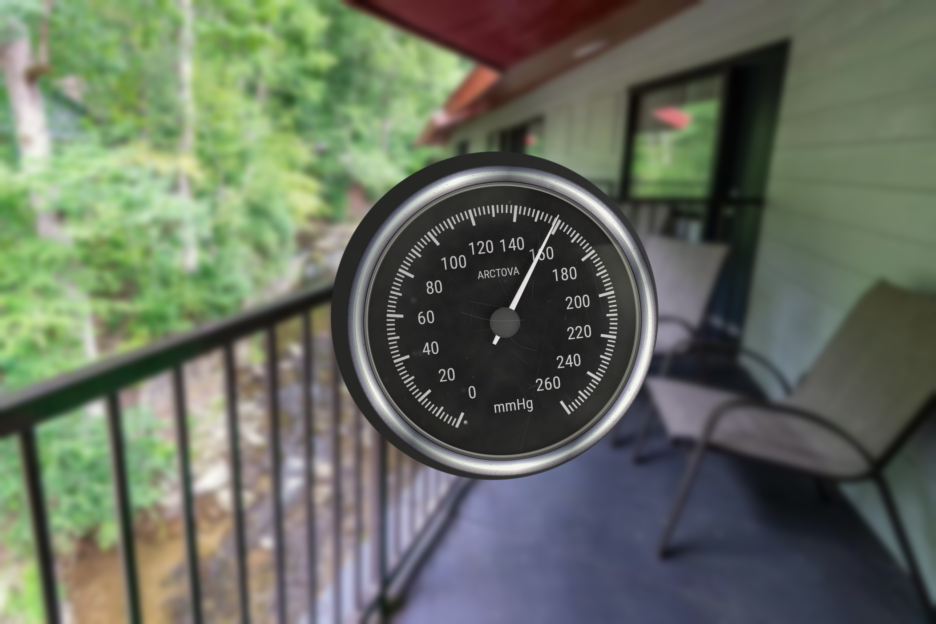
value=158 unit=mmHg
